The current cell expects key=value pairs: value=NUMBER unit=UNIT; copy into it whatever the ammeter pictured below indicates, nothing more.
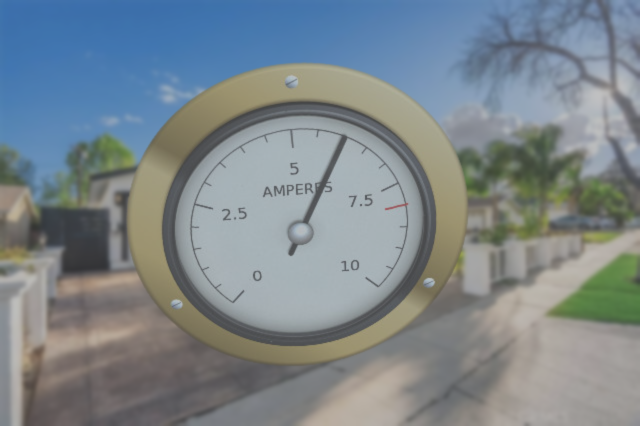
value=6 unit=A
